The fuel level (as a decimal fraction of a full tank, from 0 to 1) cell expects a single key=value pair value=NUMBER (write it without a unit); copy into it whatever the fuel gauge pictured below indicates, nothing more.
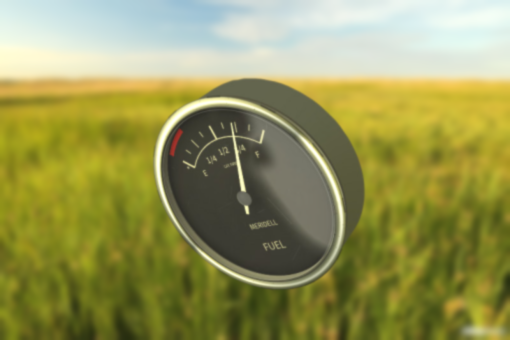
value=0.75
